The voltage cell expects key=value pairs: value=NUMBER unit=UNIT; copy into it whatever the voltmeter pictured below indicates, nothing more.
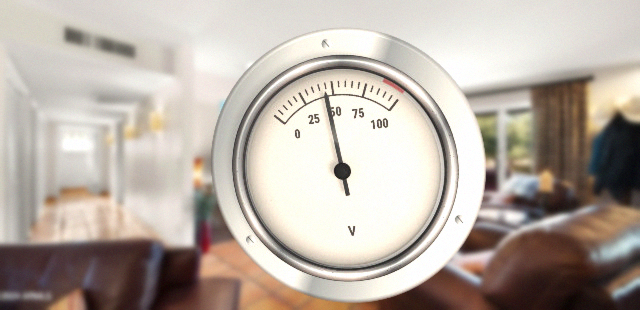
value=45 unit=V
